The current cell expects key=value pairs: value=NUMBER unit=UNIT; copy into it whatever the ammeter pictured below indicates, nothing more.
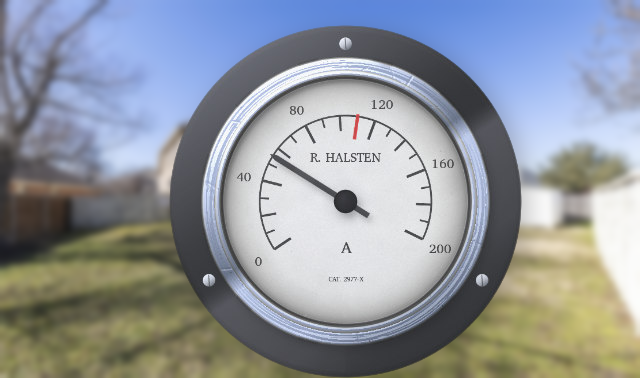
value=55 unit=A
